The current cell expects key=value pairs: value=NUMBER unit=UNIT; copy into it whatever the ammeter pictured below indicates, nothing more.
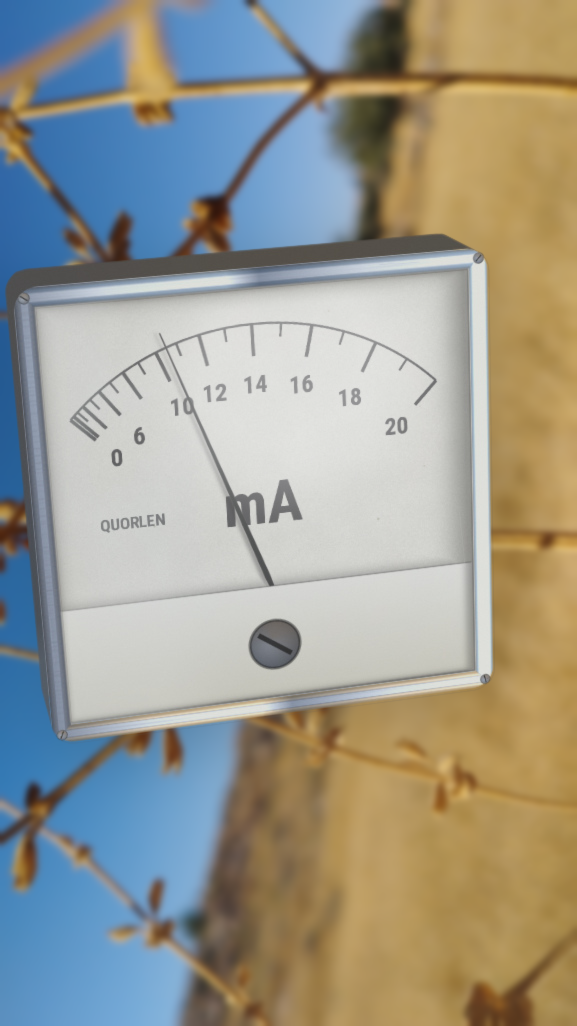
value=10.5 unit=mA
